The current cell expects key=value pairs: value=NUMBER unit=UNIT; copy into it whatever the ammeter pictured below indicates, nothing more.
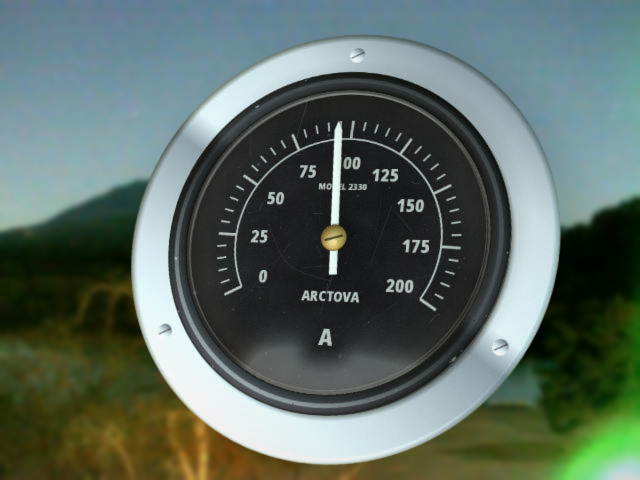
value=95 unit=A
